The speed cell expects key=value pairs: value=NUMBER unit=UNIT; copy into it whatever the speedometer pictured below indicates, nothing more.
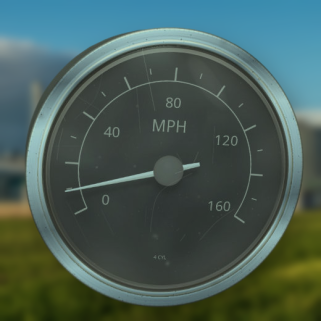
value=10 unit=mph
